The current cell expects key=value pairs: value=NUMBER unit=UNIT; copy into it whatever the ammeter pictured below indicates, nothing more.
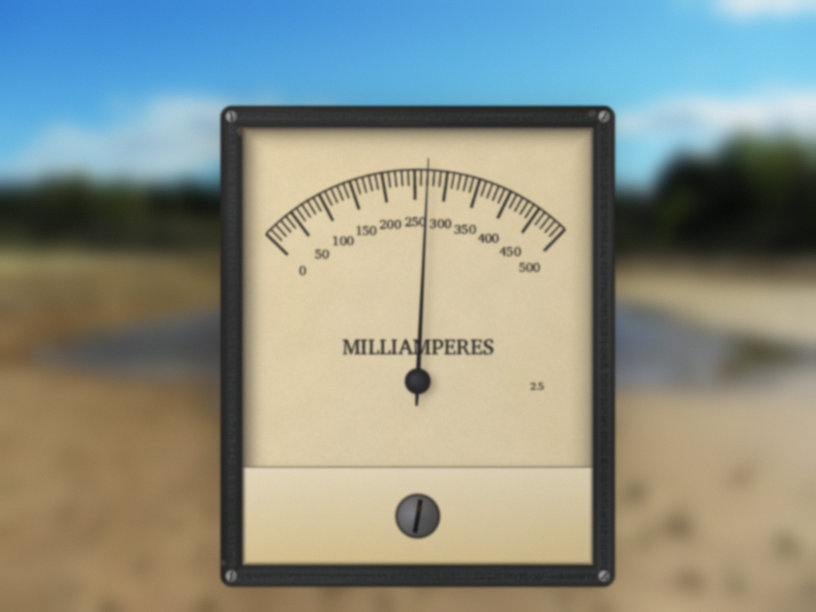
value=270 unit=mA
